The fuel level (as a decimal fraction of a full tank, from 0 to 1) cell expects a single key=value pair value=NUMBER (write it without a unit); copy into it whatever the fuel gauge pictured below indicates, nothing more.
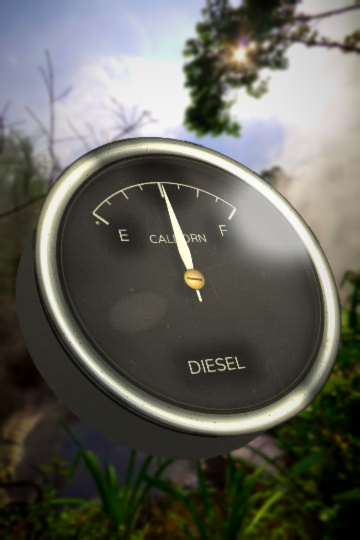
value=0.5
